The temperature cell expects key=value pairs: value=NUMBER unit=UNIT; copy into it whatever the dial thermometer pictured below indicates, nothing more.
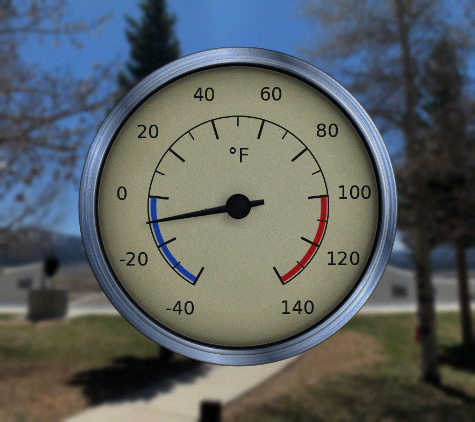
value=-10 unit=°F
